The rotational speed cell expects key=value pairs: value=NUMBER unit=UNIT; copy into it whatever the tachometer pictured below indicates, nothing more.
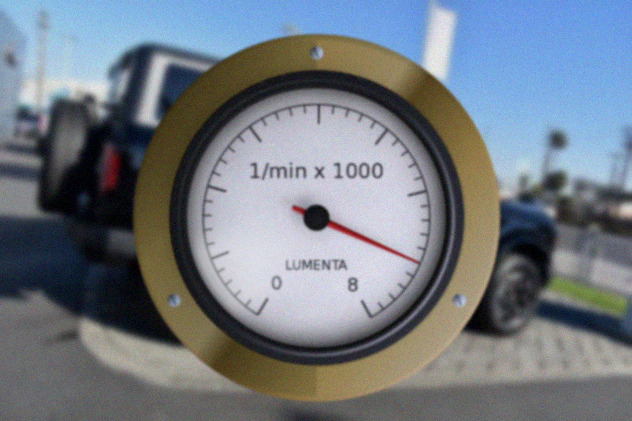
value=7000 unit=rpm
